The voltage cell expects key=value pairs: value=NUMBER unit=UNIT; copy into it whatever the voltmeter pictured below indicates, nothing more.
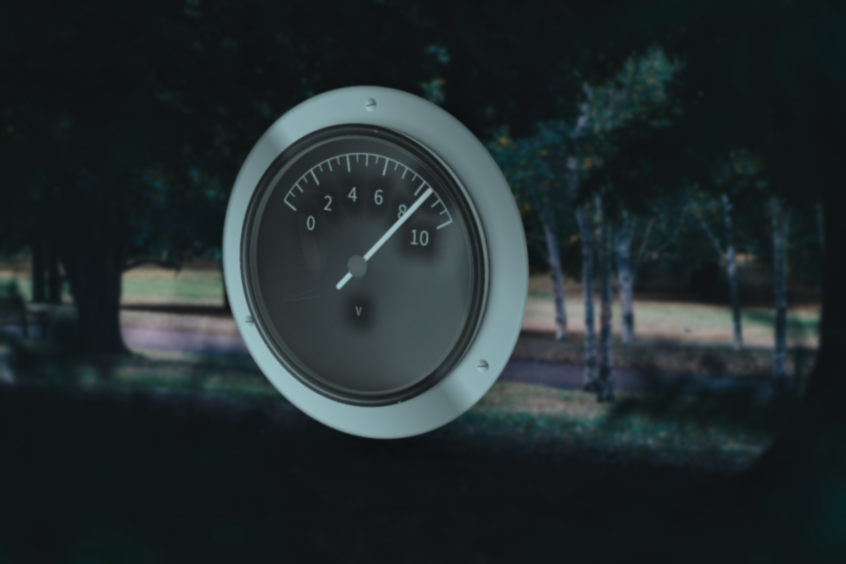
value=8.5 unit=V
